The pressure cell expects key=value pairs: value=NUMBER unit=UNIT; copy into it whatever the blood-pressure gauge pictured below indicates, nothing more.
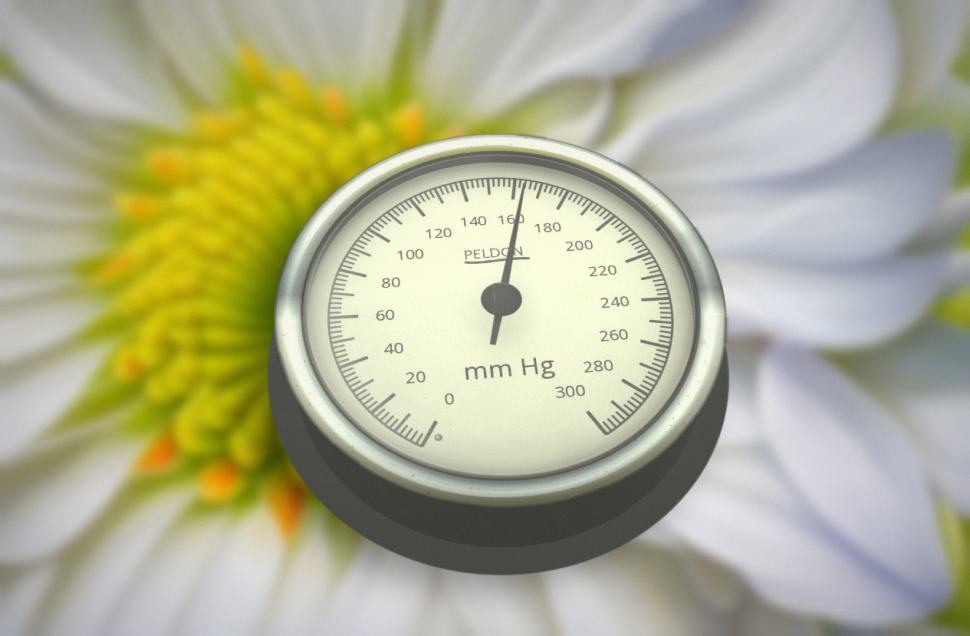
value=164 unit=mmHg
